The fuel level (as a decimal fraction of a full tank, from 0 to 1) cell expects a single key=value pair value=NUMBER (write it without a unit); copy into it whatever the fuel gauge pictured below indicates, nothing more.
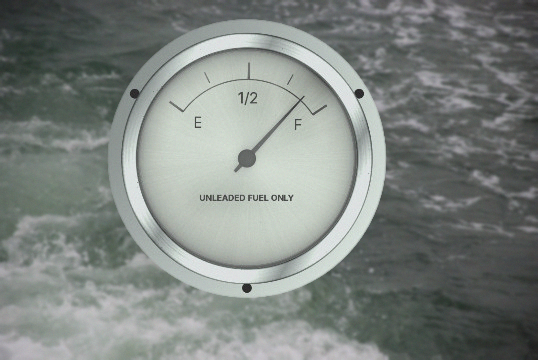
value=0.875
